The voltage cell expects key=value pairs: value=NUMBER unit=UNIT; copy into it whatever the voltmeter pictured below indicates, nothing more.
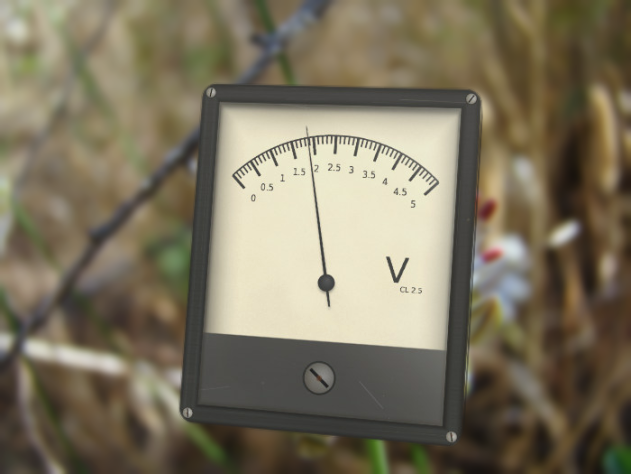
value=1.9 unit=V
